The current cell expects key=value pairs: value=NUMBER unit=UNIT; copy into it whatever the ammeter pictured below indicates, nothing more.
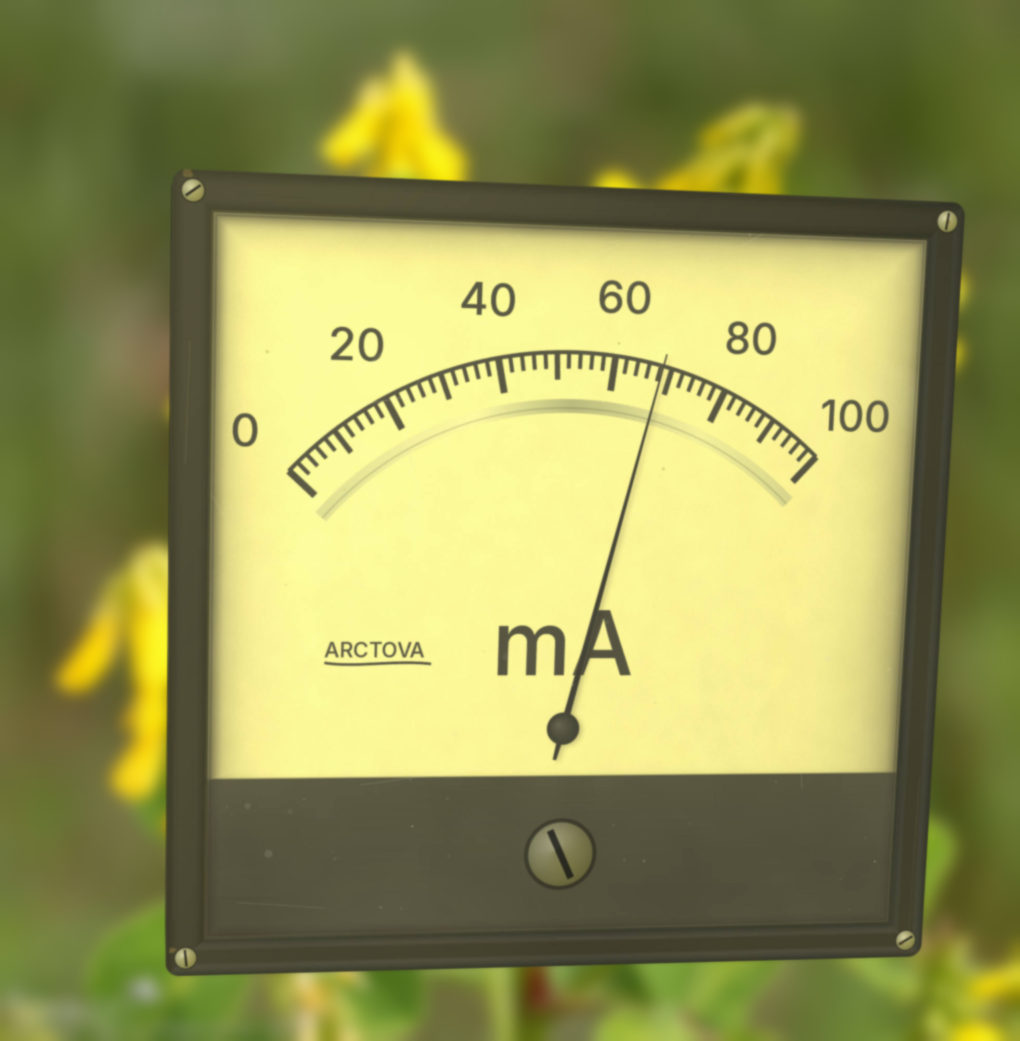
value=68 unit=mA
